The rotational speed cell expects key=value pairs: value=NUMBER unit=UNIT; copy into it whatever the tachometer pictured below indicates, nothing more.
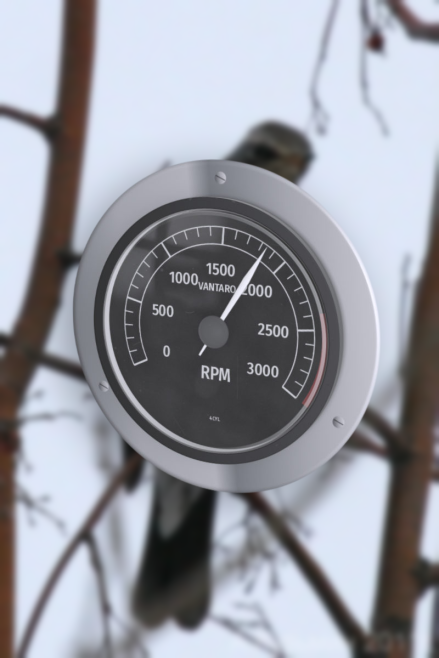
value=1850 unit=rpm
